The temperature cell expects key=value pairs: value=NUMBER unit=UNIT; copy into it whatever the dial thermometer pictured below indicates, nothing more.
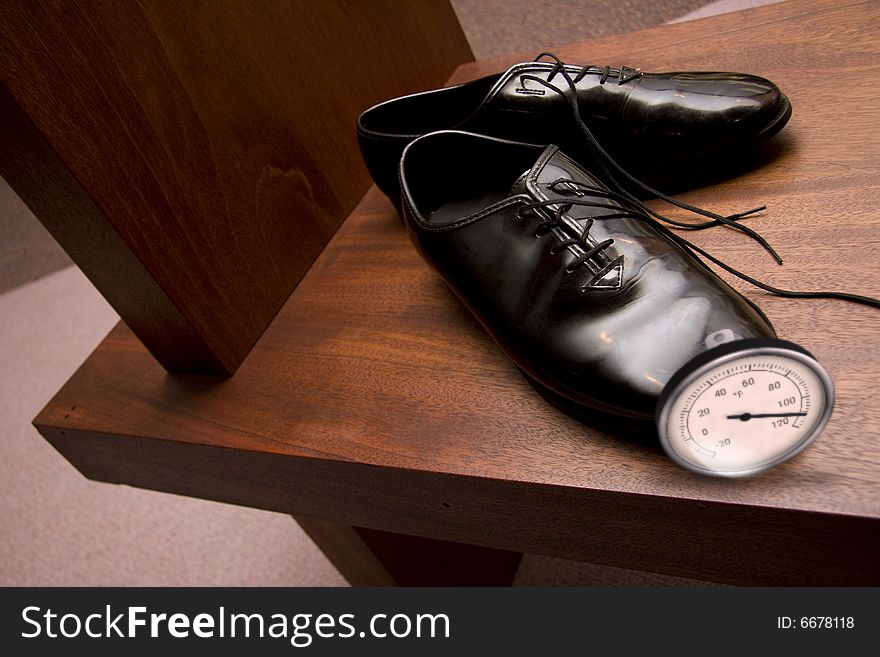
value=110 unit=°F
